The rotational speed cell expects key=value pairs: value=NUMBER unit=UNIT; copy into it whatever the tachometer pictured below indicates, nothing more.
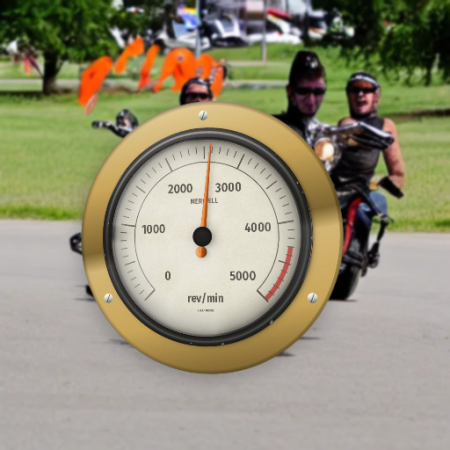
value=2600 unit=rpm
